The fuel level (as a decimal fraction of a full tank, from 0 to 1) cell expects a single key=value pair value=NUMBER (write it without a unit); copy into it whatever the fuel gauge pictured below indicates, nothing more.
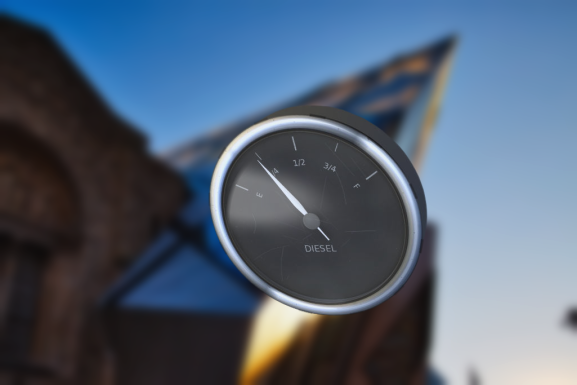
value=0.25
